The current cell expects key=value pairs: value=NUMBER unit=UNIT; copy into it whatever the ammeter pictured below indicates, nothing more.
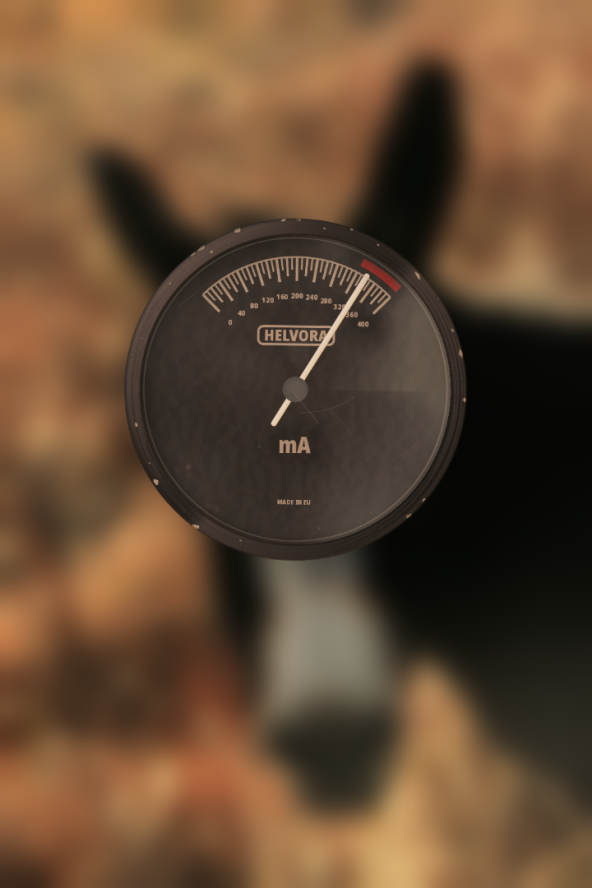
value=340 unit=mA
